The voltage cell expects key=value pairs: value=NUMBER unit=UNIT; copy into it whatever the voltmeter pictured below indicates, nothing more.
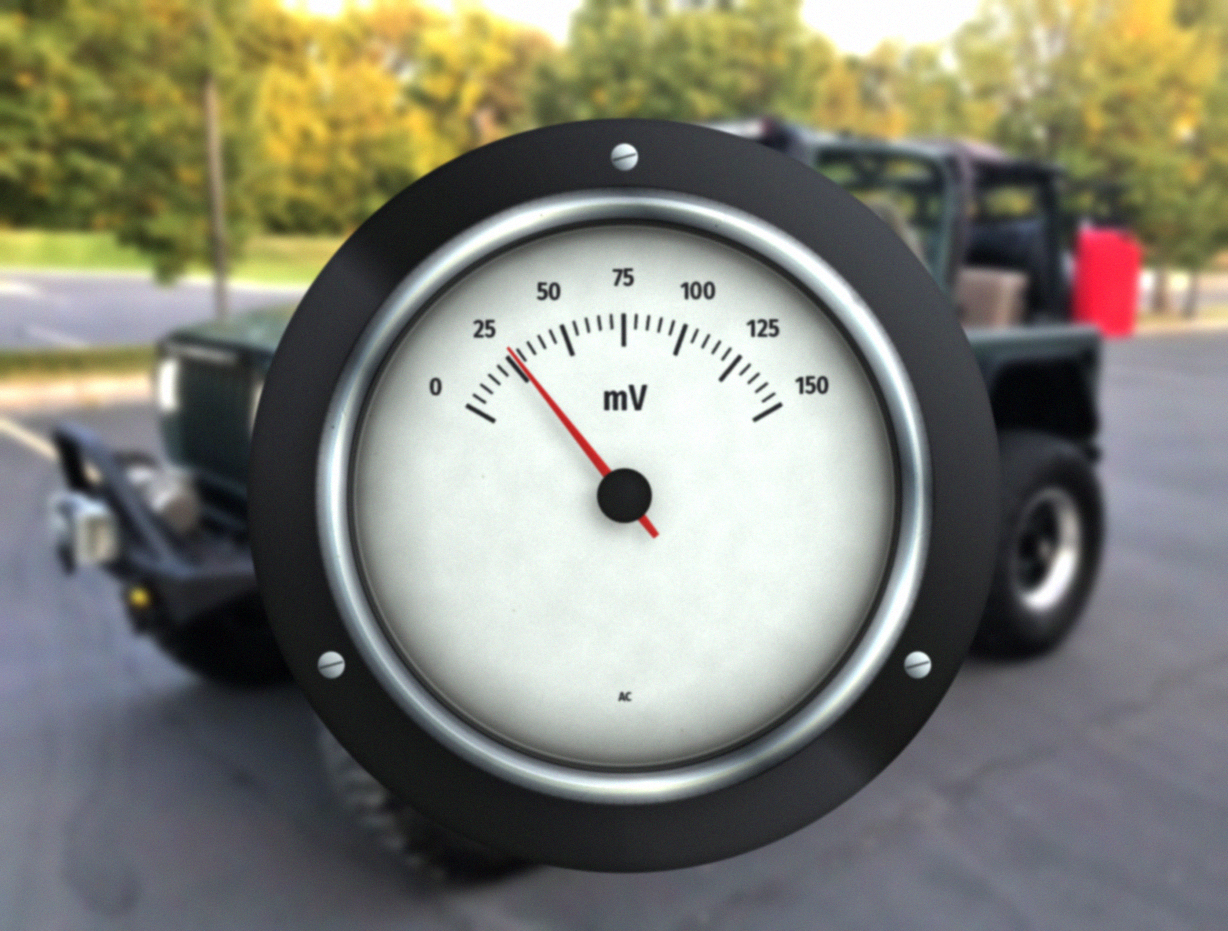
value=27.5 unit=mV
